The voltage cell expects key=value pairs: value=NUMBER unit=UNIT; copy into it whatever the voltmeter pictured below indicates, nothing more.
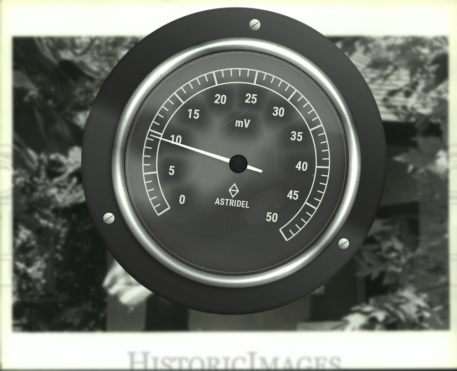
value=9.5 unit=mV
